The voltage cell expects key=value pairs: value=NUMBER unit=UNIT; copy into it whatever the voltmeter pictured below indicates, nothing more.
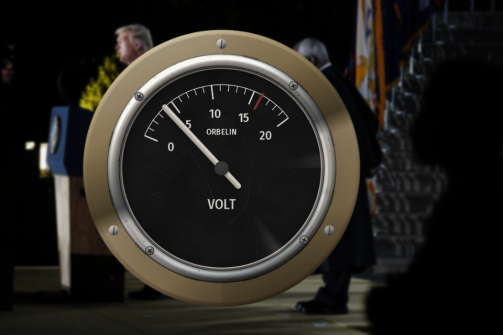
value=4 unit=V
